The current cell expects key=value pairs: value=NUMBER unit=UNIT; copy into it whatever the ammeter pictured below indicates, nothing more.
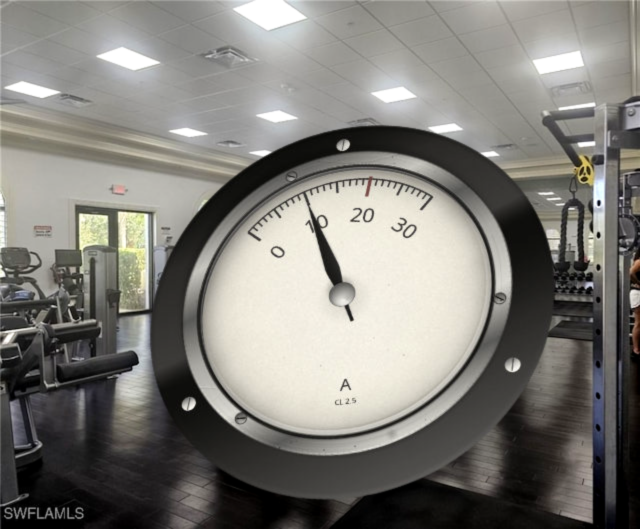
value=10 unit=A
